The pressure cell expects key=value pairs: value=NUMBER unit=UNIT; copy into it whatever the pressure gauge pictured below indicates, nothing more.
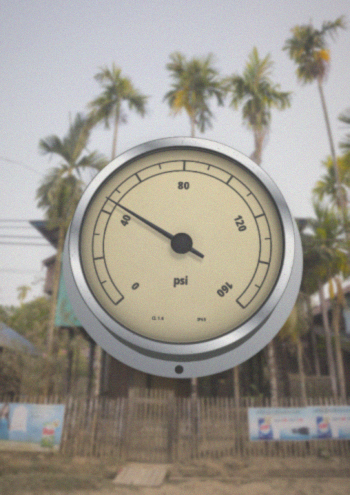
value=45 unit=psi
